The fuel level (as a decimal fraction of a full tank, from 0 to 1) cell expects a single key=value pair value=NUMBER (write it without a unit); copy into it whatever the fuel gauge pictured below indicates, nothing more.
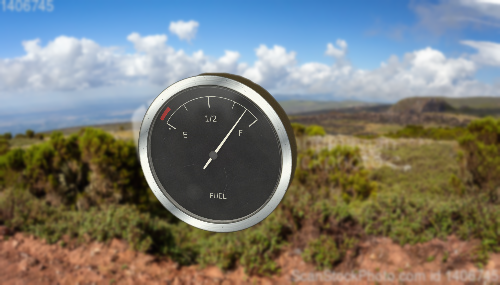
value=0.875
